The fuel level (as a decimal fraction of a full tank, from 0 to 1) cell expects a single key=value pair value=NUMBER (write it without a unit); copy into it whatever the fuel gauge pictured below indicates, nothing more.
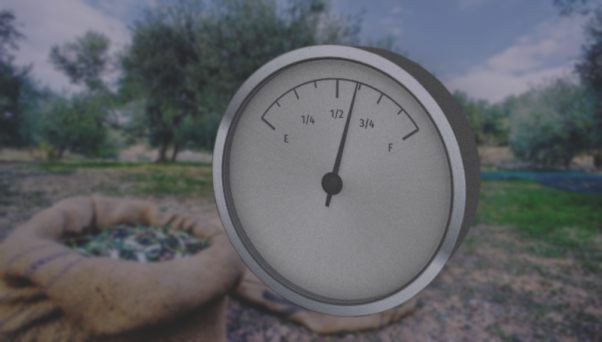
value=0.625
